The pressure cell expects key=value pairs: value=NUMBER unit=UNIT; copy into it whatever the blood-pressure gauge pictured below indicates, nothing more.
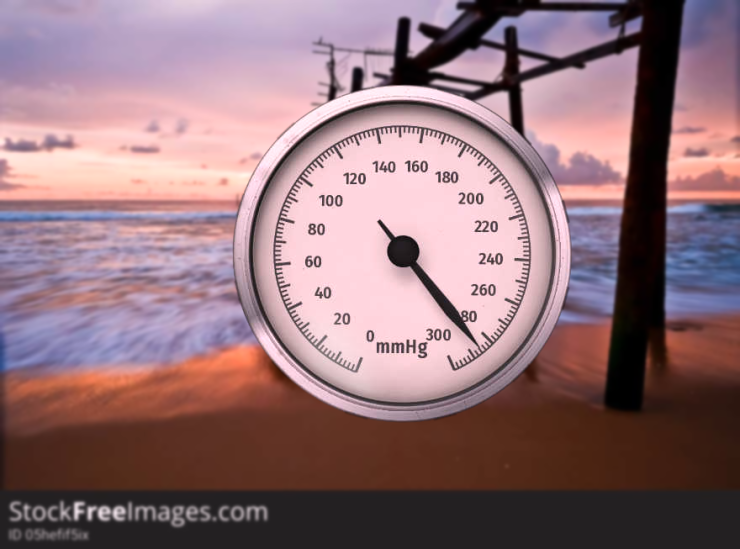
value=286 unit=mmHg
